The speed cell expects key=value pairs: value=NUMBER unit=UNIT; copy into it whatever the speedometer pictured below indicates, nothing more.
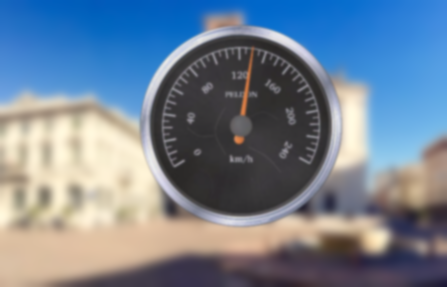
value=130 unit=km/h
